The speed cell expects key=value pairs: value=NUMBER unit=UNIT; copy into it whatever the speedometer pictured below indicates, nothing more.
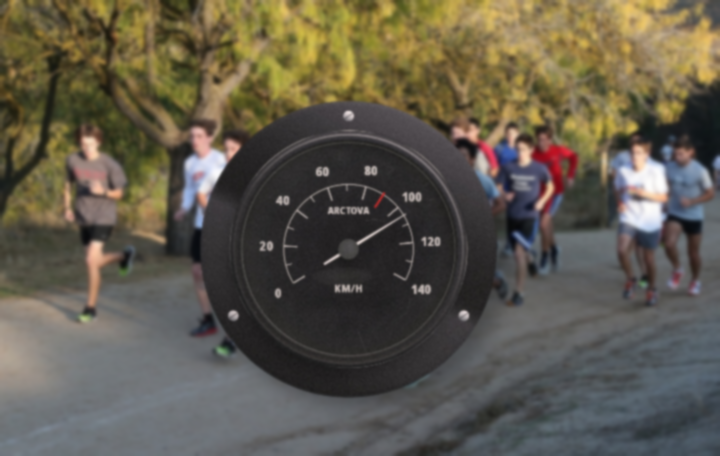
value=105 unit=km/h
